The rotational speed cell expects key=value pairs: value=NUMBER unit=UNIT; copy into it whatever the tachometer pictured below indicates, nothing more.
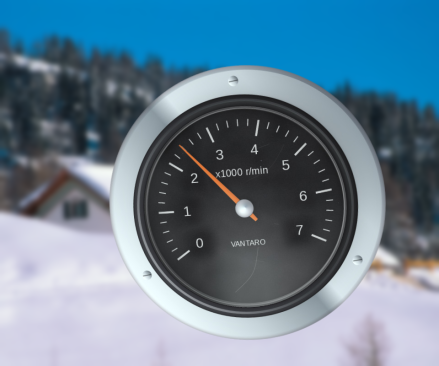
value=2400 unit=rpm
